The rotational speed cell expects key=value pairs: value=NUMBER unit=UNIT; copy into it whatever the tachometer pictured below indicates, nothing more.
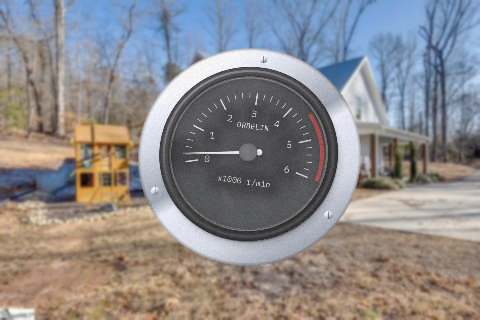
value=200 unit=rpm
